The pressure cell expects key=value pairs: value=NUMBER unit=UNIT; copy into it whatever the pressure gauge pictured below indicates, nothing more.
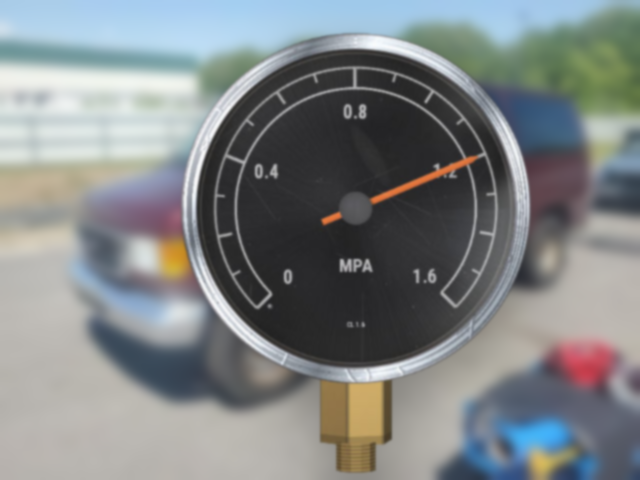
value=1.2 unit=MPa
